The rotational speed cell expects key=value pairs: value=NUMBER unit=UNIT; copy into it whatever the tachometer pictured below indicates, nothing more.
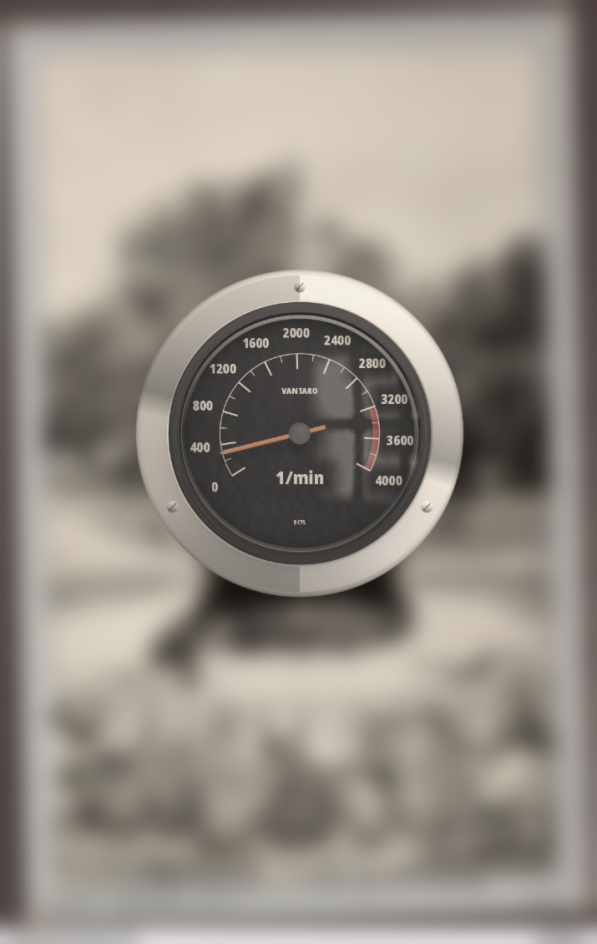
value=300 unit=rpm
